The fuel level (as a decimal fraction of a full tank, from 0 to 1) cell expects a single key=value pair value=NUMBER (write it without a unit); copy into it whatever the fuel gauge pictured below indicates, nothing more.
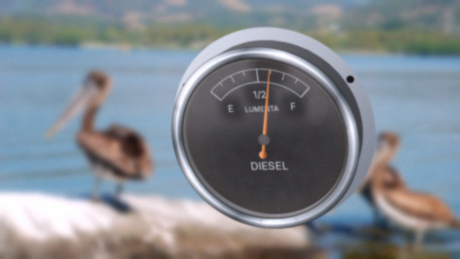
value=0.625
